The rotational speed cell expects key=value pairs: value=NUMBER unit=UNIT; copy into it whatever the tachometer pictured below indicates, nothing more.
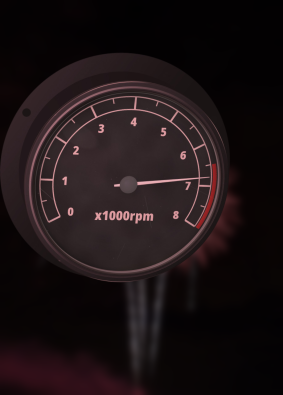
value=6750 unit=rpm
